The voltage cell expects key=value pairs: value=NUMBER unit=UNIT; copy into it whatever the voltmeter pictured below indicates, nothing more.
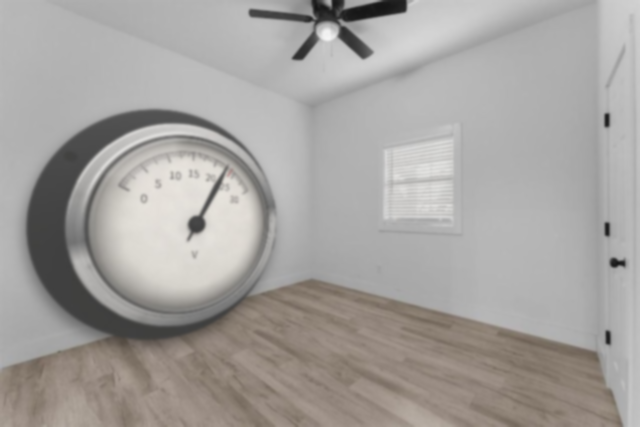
value=22.5 unit=V
